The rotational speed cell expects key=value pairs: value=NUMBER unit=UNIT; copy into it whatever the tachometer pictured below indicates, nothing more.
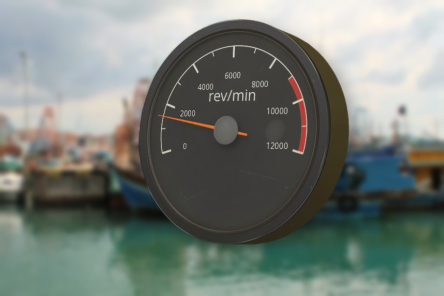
value=1500 unit=rpm
